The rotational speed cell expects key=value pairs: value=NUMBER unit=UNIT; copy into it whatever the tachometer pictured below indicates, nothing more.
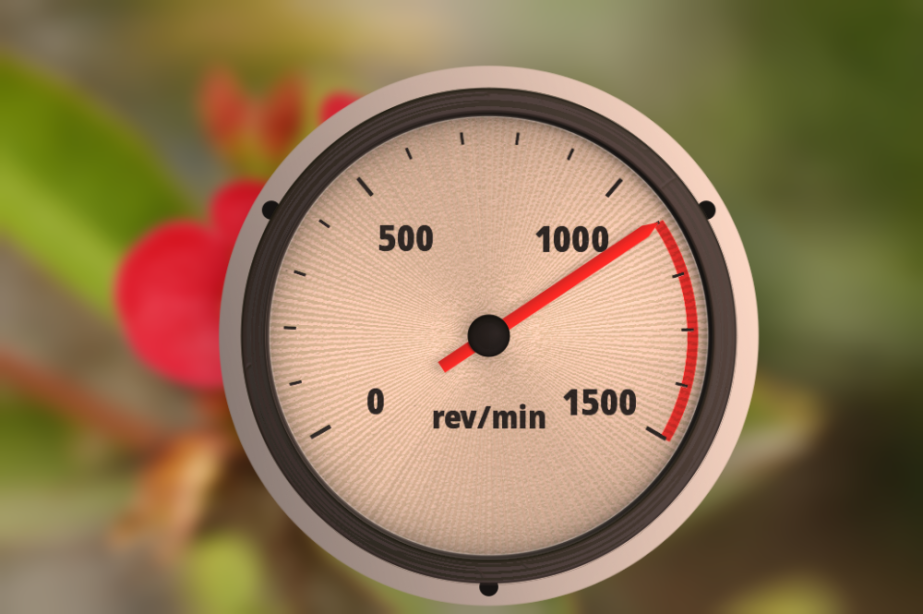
value=1100 unit=rpm
